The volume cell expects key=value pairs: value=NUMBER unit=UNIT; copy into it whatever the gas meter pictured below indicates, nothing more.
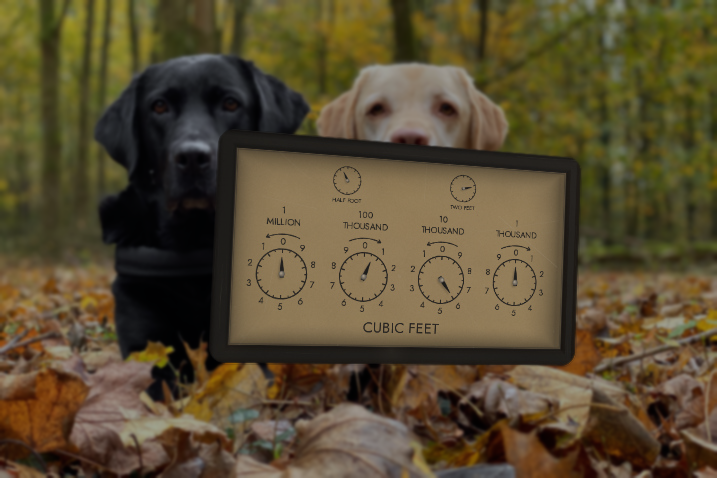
value=6000 unit=ft³
